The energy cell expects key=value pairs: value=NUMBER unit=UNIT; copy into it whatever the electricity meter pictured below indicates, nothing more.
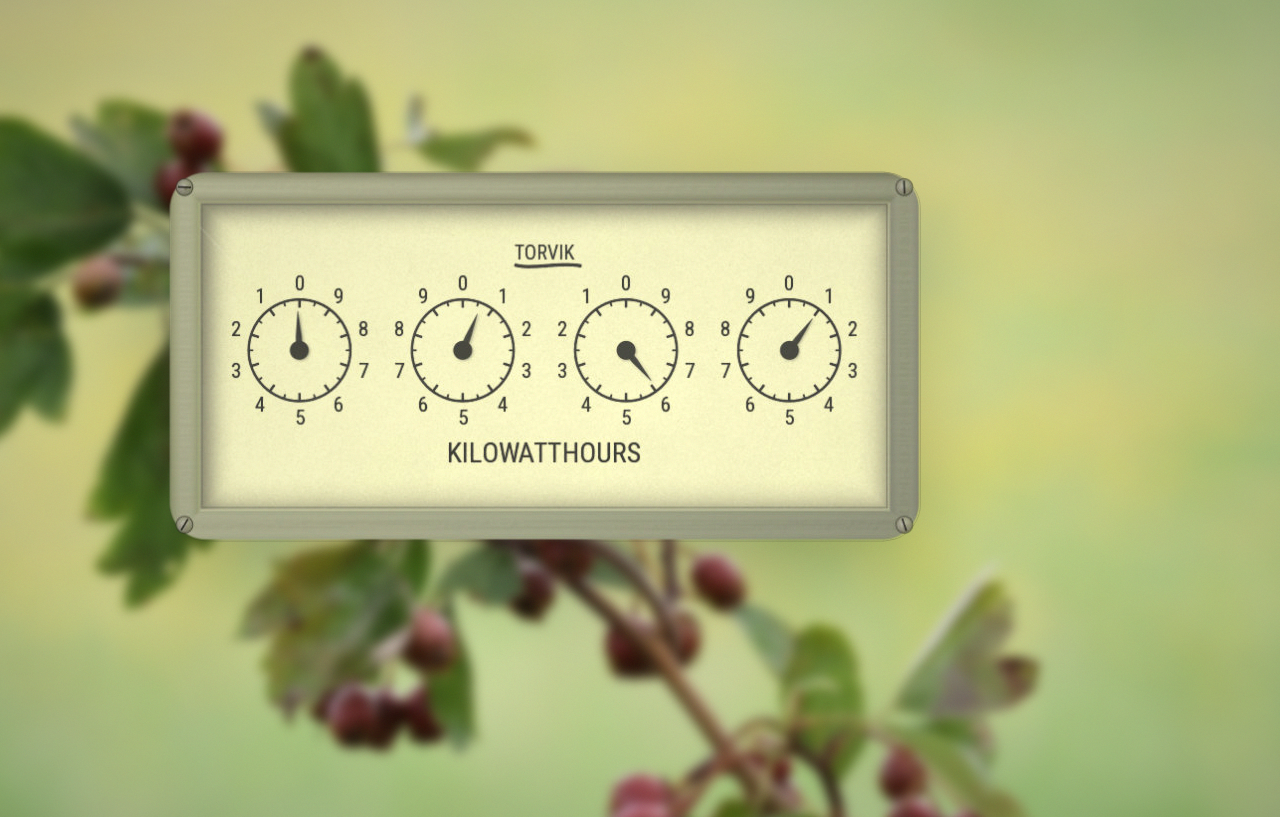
value=61 unit=kWh
